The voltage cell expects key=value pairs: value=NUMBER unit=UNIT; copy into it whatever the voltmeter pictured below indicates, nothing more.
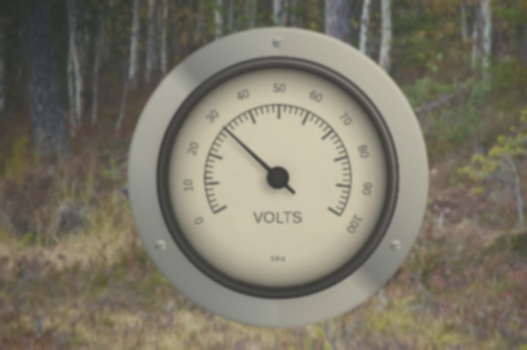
value=30 unit=V
